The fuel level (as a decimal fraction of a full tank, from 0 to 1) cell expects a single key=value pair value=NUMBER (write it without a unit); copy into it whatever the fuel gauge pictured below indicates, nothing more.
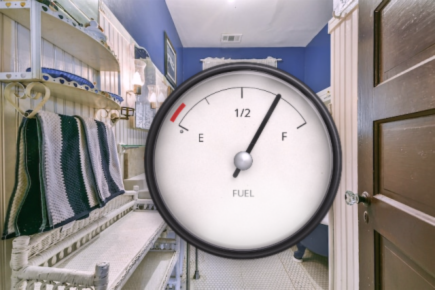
value=0.75
